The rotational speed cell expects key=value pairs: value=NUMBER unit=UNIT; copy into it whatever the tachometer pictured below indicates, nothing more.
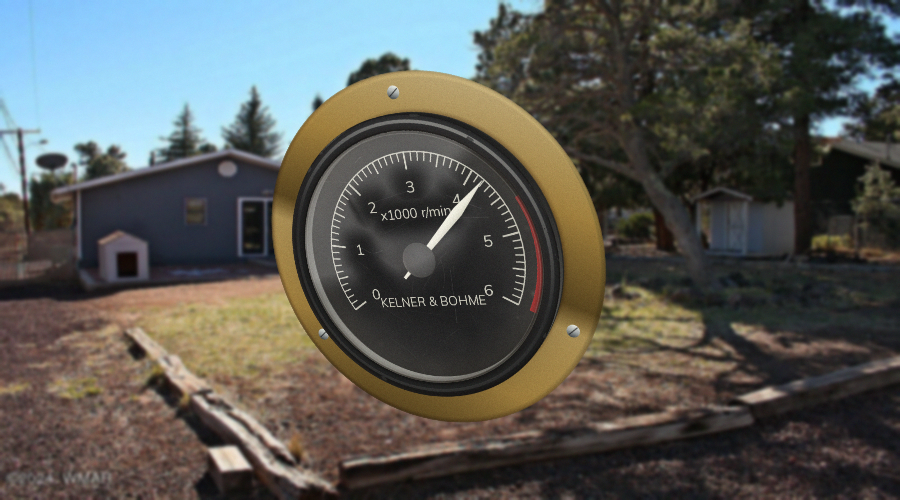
value=4200 unit=rpm
